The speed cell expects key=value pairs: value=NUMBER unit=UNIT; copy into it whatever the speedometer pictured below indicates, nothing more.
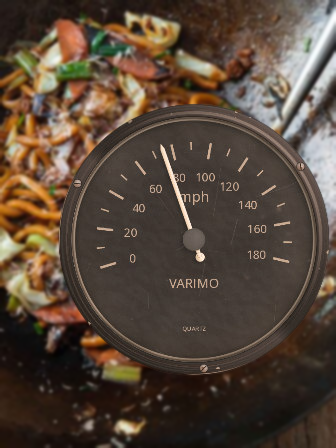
value=75 unit=mph
